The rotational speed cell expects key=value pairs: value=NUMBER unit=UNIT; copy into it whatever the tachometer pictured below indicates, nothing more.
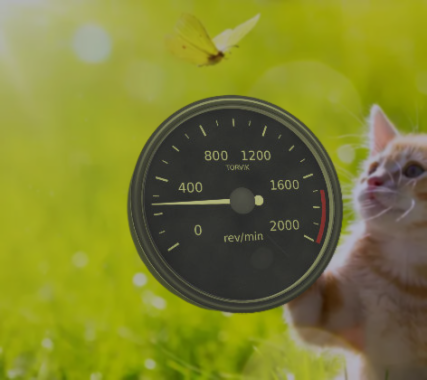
value=250 unit=rpm
